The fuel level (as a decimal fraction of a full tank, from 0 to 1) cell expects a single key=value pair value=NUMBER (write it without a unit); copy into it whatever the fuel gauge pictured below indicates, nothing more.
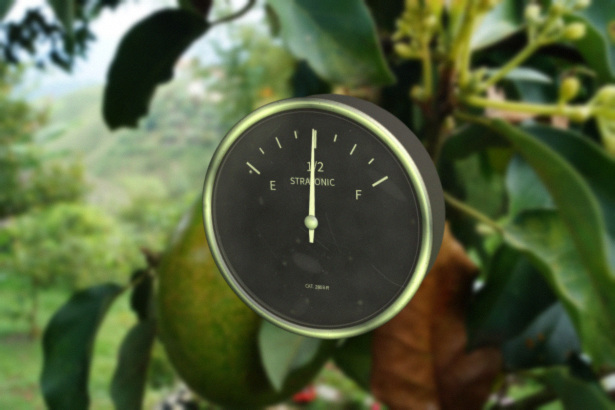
value=0.5
